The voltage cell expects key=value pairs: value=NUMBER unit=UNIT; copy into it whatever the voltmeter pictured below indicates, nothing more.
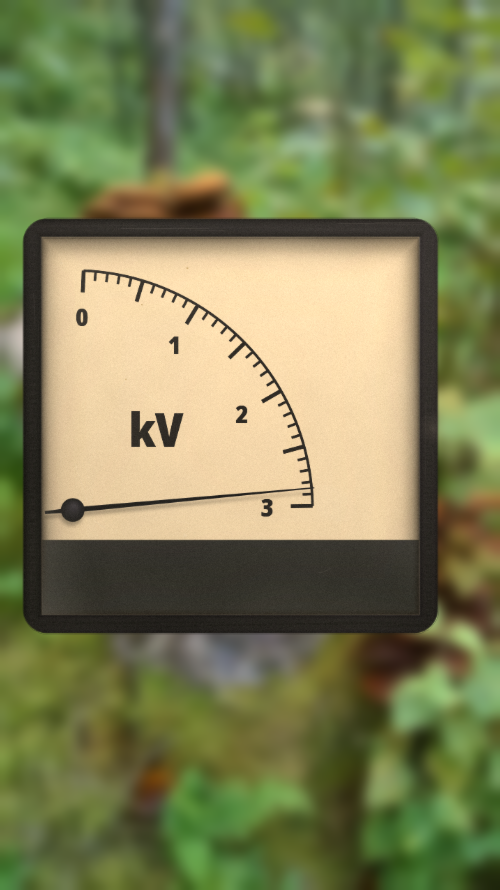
value=2.85 unit=kV
